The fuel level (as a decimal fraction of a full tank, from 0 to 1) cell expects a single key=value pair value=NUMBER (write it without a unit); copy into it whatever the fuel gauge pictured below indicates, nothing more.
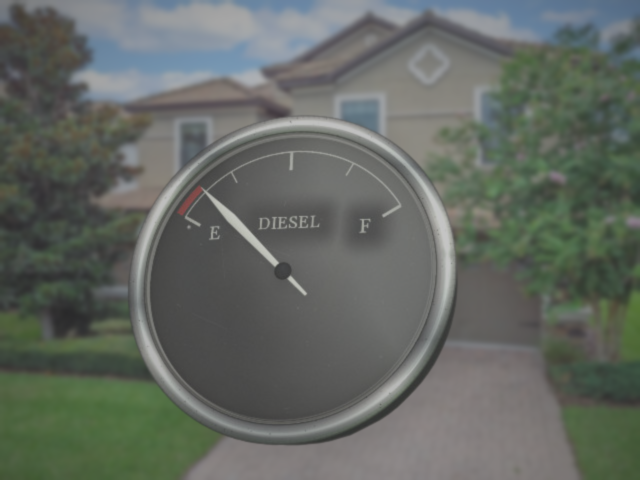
value=0.125
